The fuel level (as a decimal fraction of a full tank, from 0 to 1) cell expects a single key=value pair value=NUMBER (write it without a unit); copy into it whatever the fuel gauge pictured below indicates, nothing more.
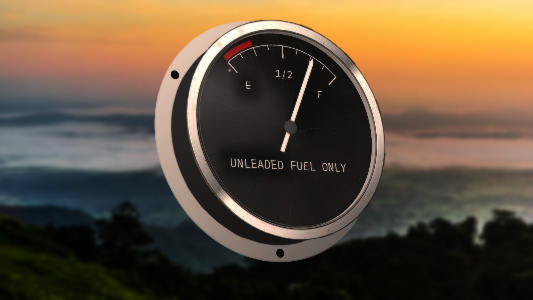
value=0.75
